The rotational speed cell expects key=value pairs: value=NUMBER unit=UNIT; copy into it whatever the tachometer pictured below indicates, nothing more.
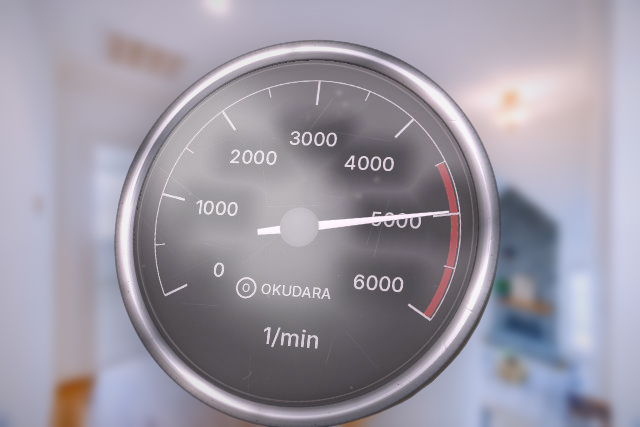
value=5000 unit=rpm
